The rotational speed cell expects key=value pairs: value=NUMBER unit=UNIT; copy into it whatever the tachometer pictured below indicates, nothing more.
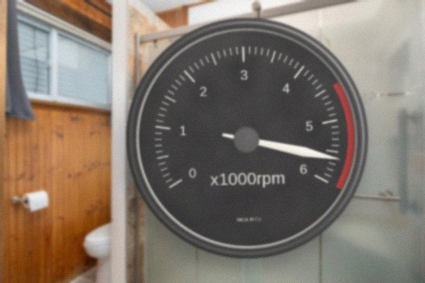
value=5600 unit=rpm
